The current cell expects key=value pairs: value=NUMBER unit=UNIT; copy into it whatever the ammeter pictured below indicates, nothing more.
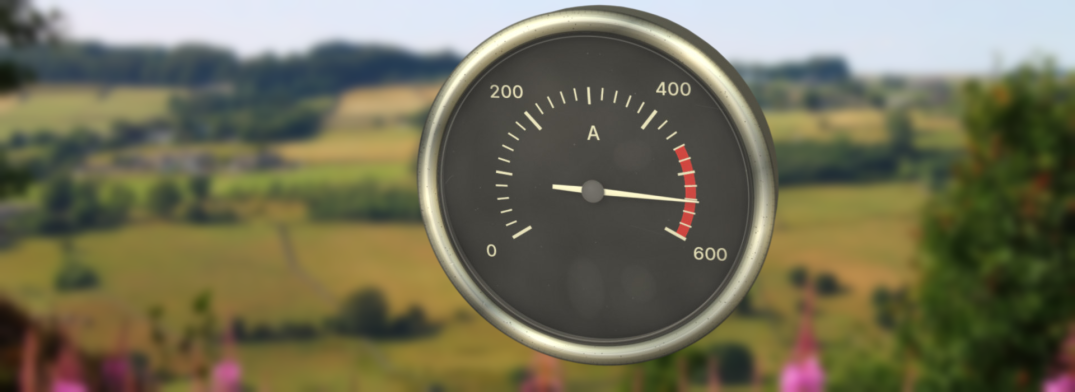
value=540 unit=A
